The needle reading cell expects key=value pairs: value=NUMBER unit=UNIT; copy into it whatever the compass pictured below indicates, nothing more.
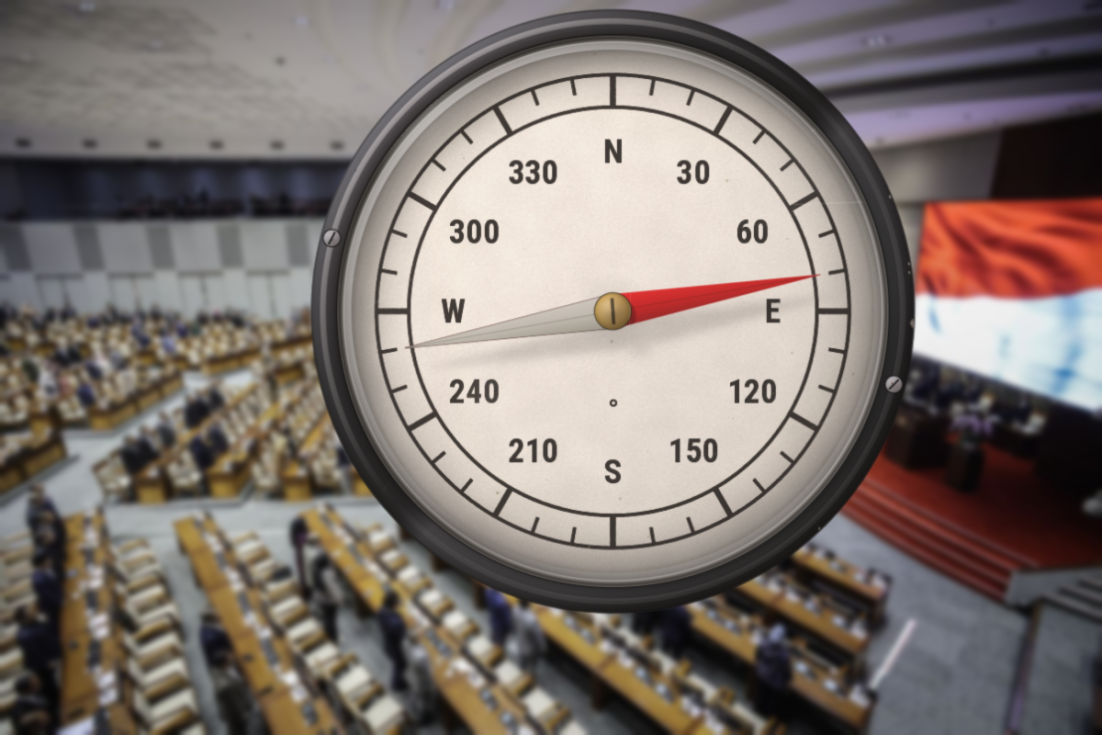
value=80 unit=°
